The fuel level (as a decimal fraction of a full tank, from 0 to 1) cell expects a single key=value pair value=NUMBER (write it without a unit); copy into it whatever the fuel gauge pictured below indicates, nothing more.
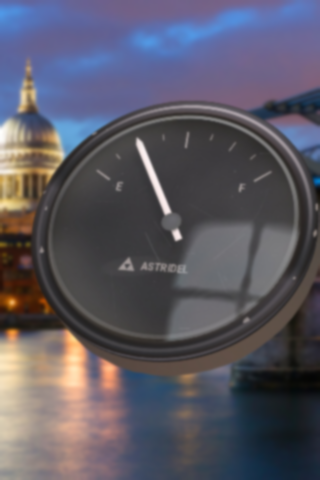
value=0.25
